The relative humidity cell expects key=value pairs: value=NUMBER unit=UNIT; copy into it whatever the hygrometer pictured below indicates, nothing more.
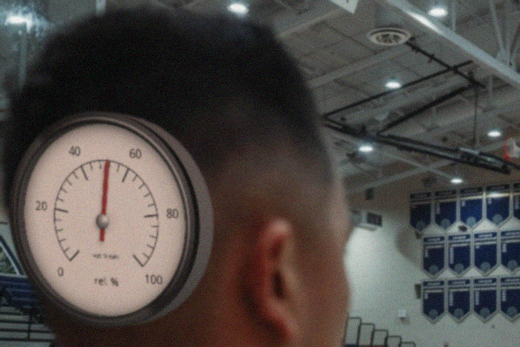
value=52 unit=%
